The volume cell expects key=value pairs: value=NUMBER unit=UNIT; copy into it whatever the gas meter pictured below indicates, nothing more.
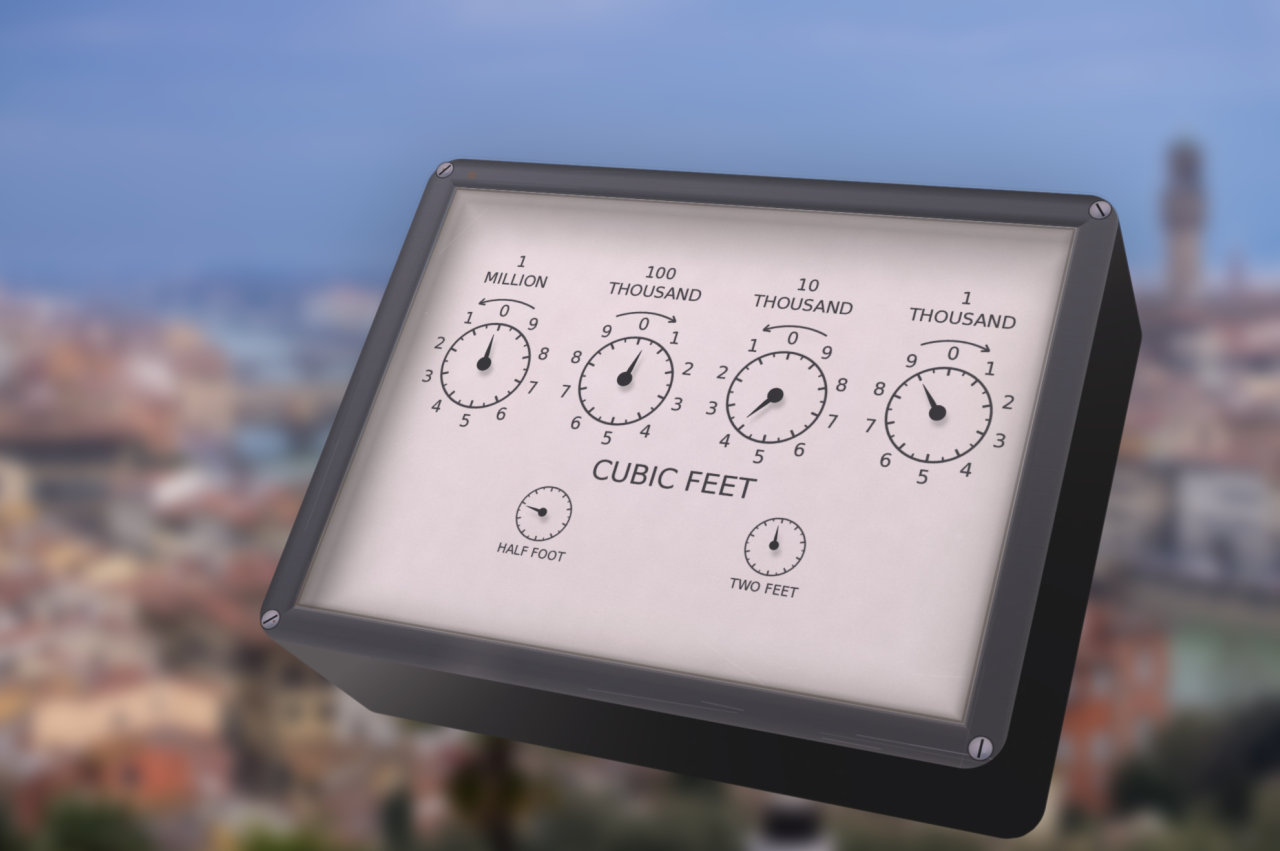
value=3900 unit=ft³
